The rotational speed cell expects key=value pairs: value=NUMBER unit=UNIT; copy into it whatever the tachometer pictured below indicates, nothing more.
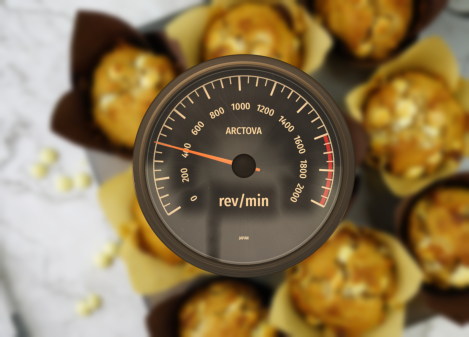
value=400 unit=rpm
